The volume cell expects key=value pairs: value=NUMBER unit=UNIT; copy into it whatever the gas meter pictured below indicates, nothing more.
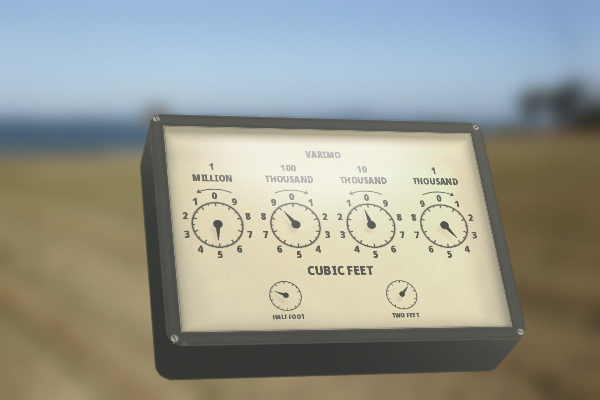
value=490400 unit=ft³
